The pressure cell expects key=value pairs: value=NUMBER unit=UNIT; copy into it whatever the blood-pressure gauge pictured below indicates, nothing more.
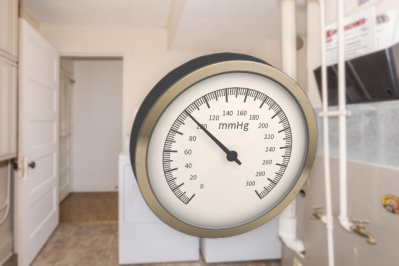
value=100 unit=mmHg
